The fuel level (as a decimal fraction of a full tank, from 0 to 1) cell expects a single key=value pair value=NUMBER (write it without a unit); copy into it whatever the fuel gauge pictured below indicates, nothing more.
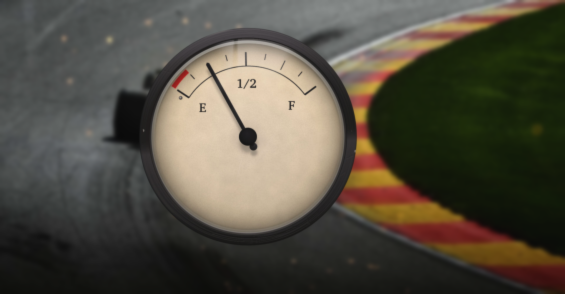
value=0.25
